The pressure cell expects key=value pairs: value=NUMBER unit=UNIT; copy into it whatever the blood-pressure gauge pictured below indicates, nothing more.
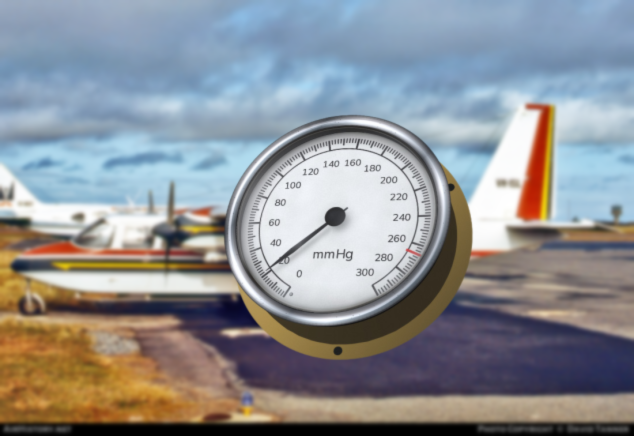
value=20 unit=mmHg
